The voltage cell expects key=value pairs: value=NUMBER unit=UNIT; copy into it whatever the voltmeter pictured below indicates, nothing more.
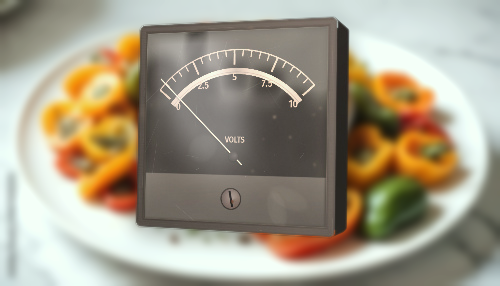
value=0.5 unit=V
